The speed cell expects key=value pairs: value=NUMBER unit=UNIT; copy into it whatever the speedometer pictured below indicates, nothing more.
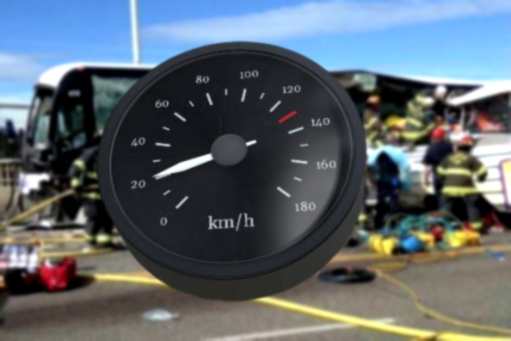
value=20 unit=km/h
